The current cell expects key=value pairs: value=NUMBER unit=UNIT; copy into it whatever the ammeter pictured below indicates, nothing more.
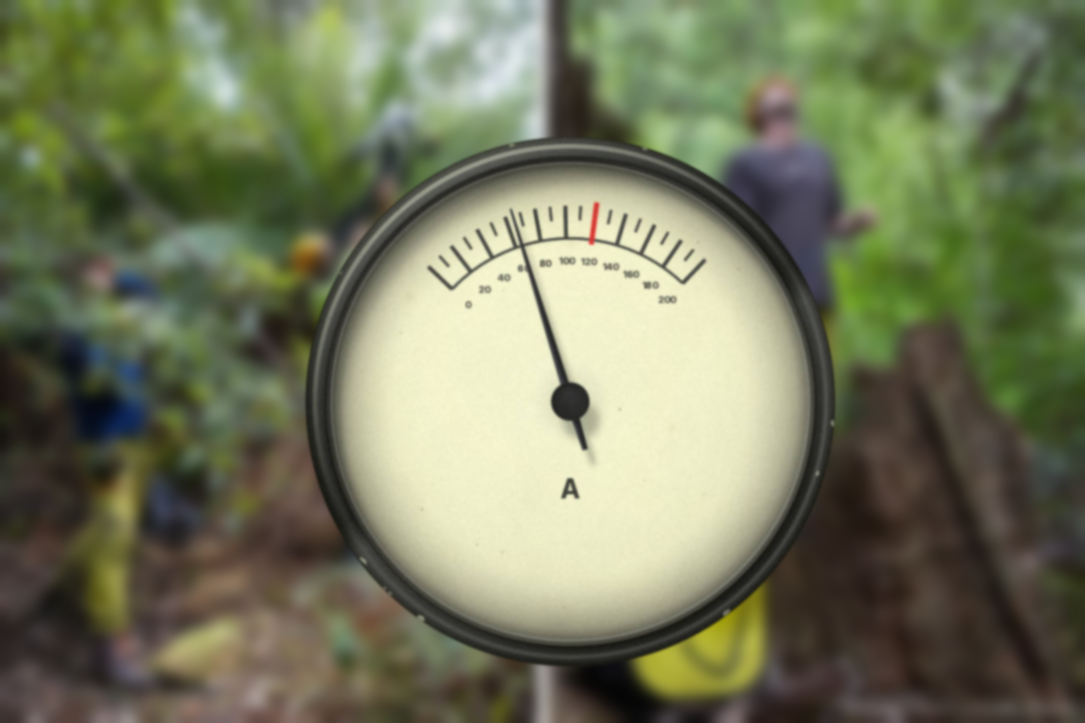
value=65 unit=A
